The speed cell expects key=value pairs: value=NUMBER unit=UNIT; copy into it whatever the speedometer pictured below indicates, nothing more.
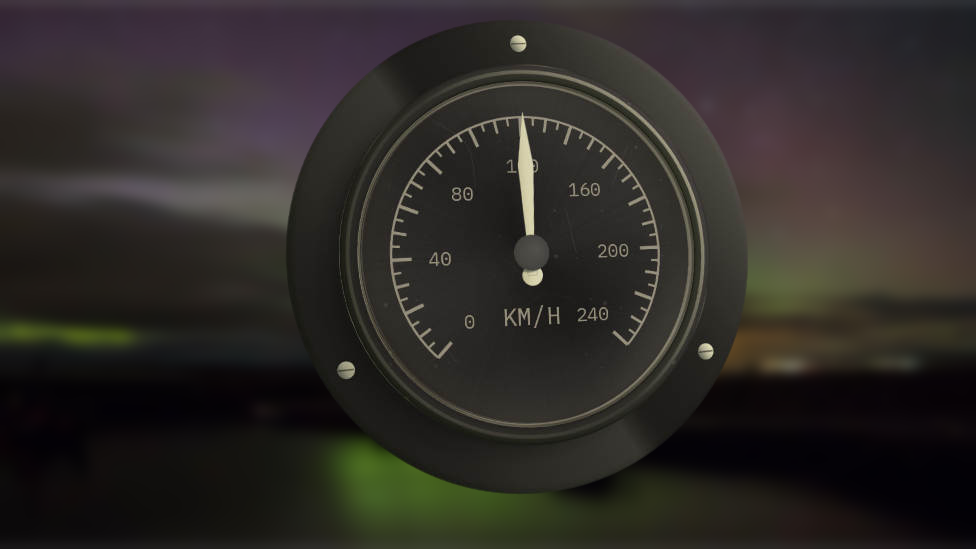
value=120 unit=km/h
